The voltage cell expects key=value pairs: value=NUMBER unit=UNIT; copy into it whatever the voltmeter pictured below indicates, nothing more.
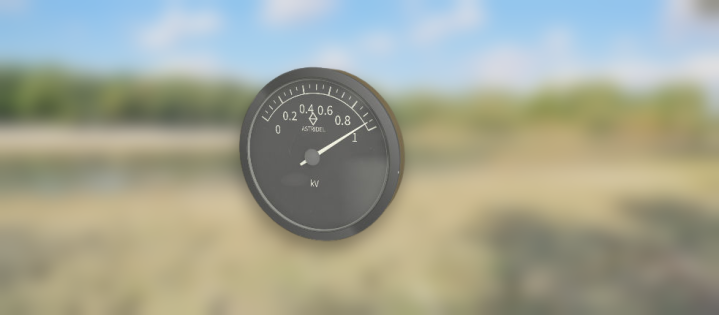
value=0.95 unit=kV
